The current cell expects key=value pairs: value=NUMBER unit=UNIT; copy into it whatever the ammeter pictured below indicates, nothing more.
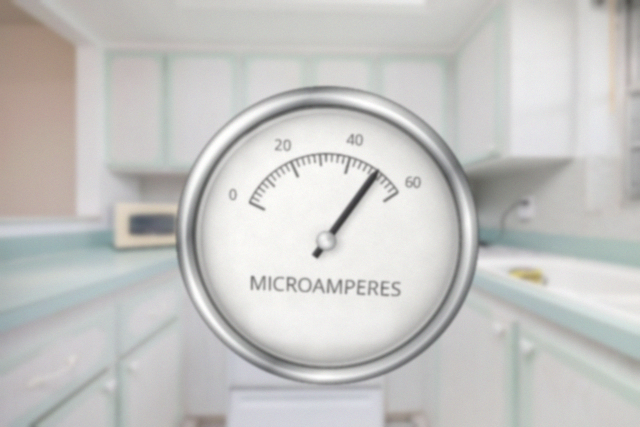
value=50 unit=µA
